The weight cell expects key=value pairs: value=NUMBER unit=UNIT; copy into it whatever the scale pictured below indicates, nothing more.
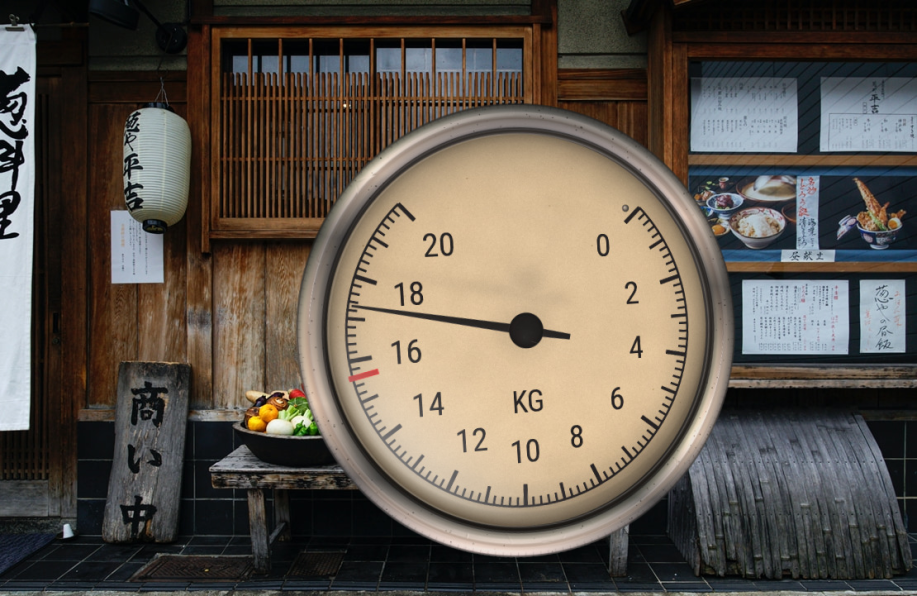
value=17.3 unit=kg
